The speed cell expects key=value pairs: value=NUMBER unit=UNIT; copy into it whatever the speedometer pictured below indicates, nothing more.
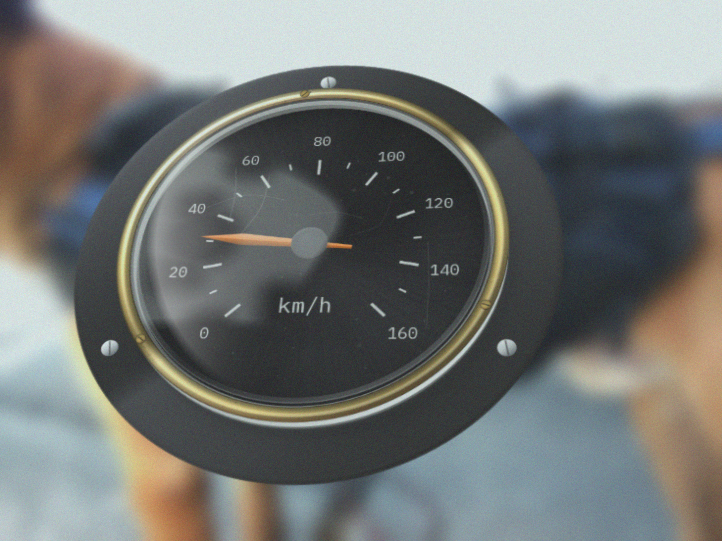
value=30 unit=km/h
